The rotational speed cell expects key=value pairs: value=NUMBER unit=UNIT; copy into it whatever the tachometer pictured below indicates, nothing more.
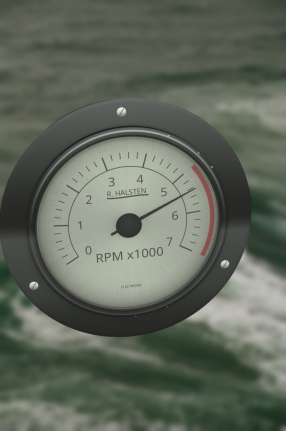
value=5400 unit=rpm
